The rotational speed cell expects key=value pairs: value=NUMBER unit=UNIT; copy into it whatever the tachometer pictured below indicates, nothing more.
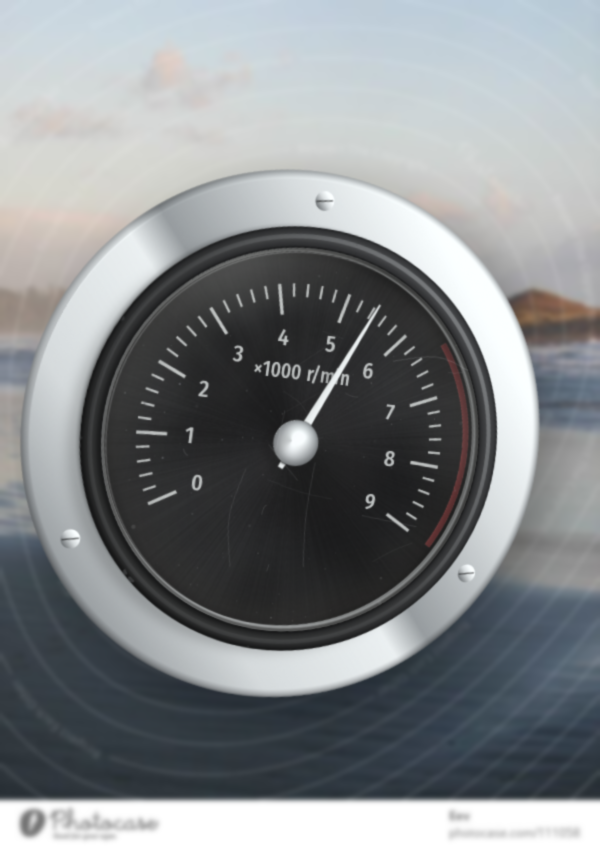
value=5400 unit=rpm
